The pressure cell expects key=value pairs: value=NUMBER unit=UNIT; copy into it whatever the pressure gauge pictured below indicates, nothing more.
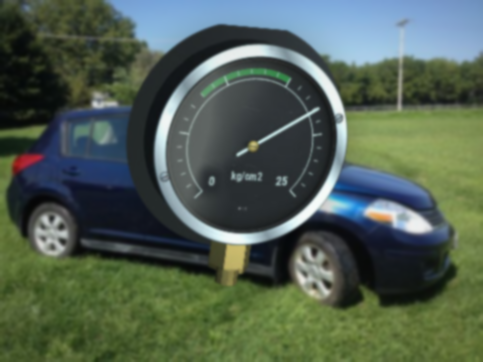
value=18 unit=kg/cm²
